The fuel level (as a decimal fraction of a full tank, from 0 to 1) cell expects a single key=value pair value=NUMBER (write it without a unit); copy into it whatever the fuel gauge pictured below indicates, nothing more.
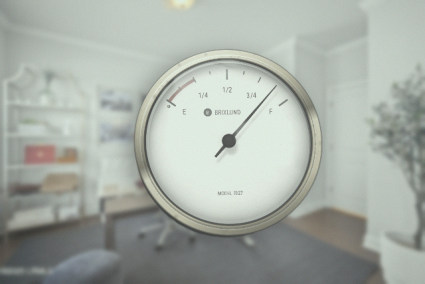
value=0.875
